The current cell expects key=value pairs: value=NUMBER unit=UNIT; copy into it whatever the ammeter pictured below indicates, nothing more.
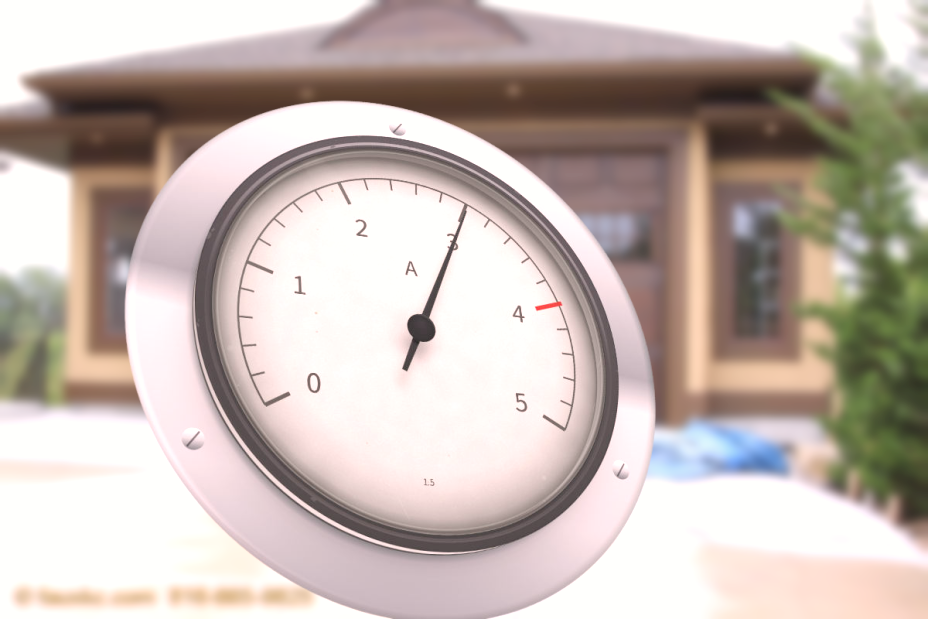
value=3 unit=A
